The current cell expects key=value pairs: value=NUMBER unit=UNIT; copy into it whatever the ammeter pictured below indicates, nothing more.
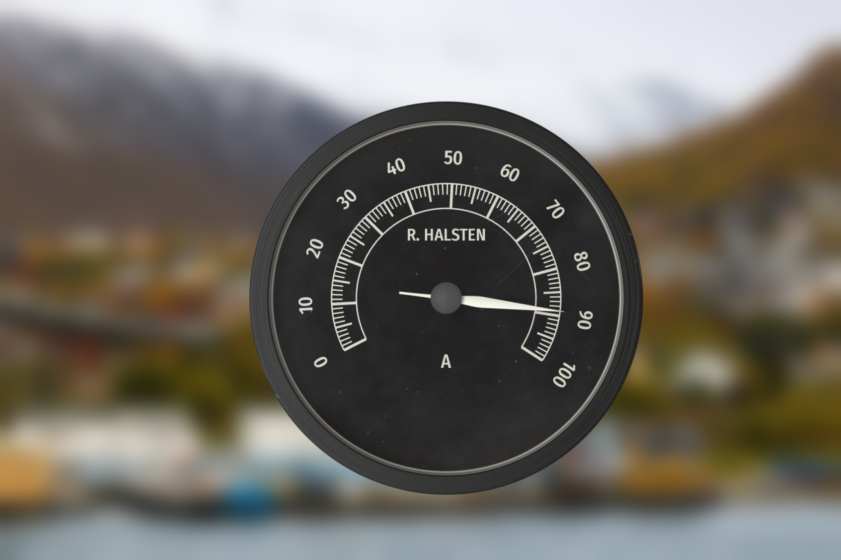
value=89 unit=A
